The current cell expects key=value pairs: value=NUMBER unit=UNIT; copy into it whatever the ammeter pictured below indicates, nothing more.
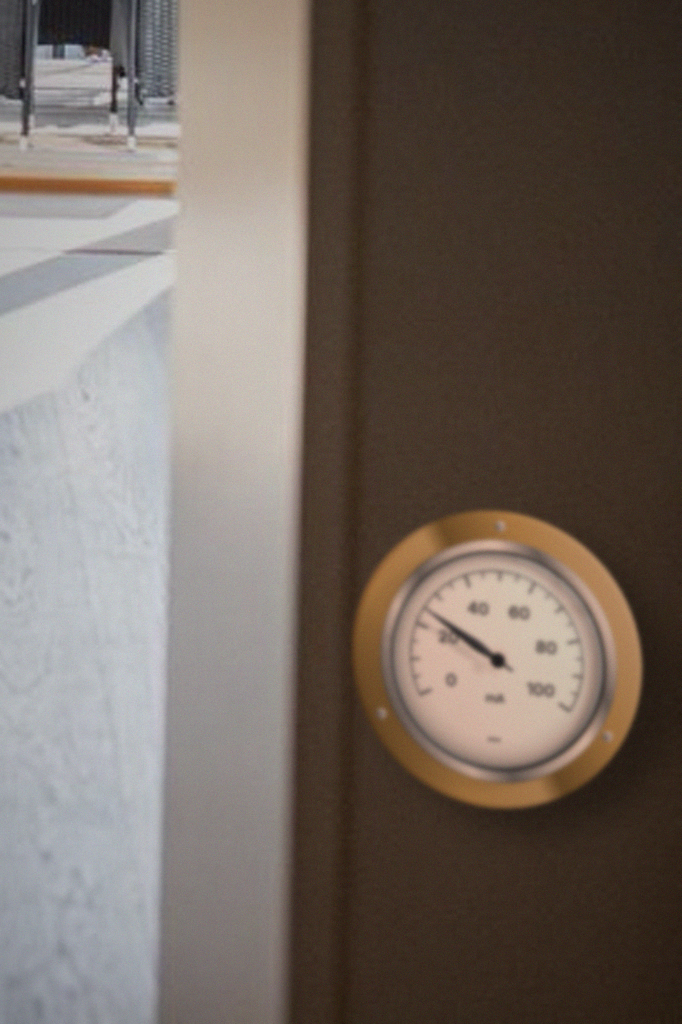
value=25 unit=mA
